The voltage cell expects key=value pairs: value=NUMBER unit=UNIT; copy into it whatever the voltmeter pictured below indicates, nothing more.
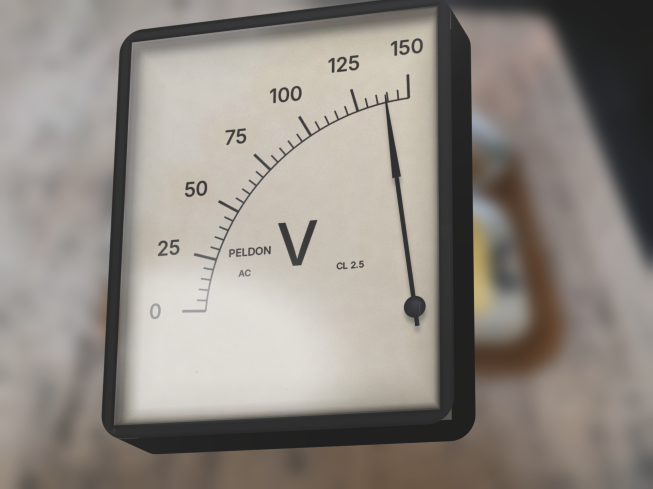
value=140 unit=V
